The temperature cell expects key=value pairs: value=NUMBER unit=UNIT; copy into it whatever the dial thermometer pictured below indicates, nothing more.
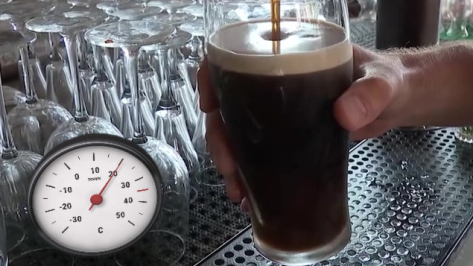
value=20 unit=°C
